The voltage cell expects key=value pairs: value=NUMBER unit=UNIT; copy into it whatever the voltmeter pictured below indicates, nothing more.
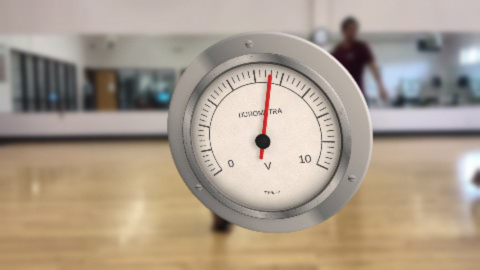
value=5.6 unit=V
